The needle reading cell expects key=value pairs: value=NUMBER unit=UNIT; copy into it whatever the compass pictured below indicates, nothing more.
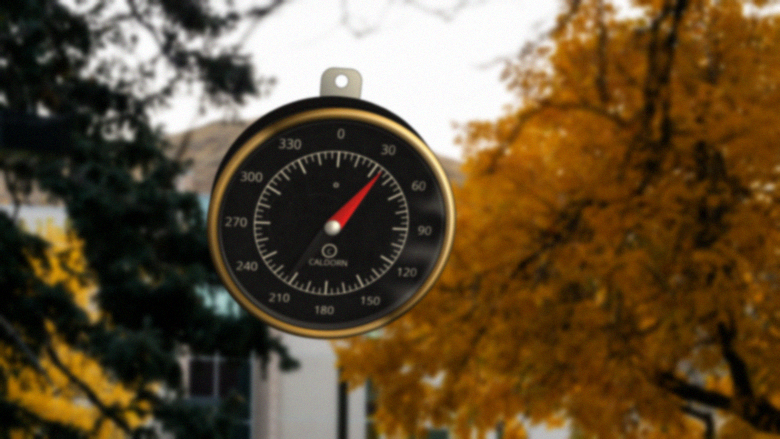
value=35 unit=°
